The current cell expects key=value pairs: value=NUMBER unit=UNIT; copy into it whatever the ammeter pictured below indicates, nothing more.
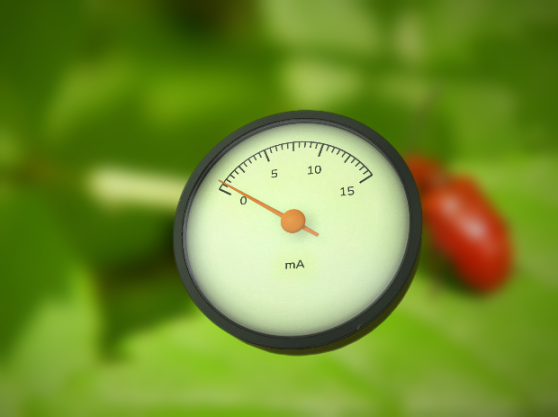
value=0.5 unit=mA
